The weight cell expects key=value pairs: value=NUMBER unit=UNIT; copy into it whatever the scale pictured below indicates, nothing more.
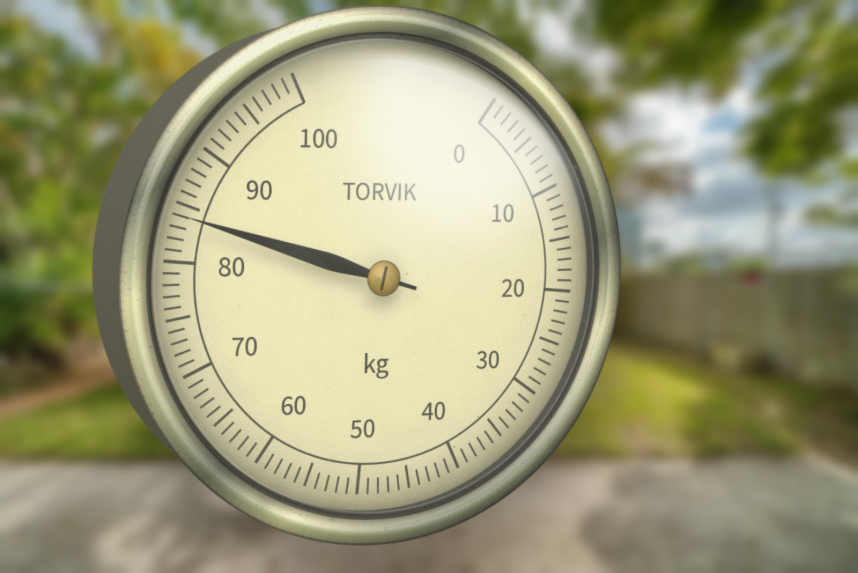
value=84 unit=kg
